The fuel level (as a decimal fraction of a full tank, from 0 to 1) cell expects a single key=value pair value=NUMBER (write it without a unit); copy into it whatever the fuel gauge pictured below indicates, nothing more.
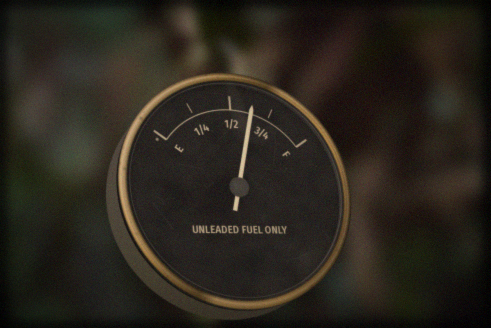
value=0.625
